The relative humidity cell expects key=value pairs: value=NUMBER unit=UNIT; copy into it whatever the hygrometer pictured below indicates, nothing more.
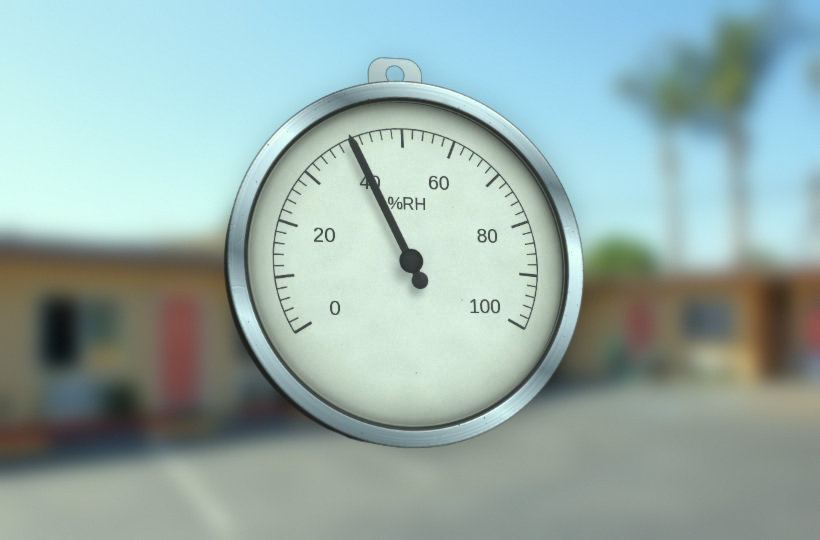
value=40 unit=%
